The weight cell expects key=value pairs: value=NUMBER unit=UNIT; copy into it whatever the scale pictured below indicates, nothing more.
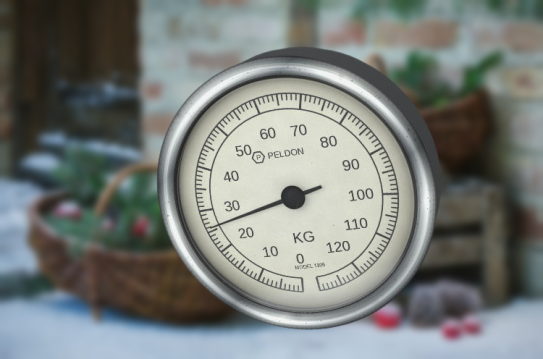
value=26 unit=kg
